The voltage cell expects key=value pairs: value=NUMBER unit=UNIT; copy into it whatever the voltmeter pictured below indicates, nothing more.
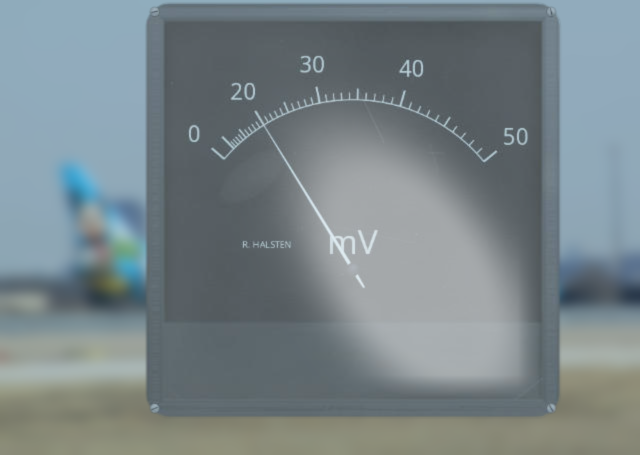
value=20 unit=mV
